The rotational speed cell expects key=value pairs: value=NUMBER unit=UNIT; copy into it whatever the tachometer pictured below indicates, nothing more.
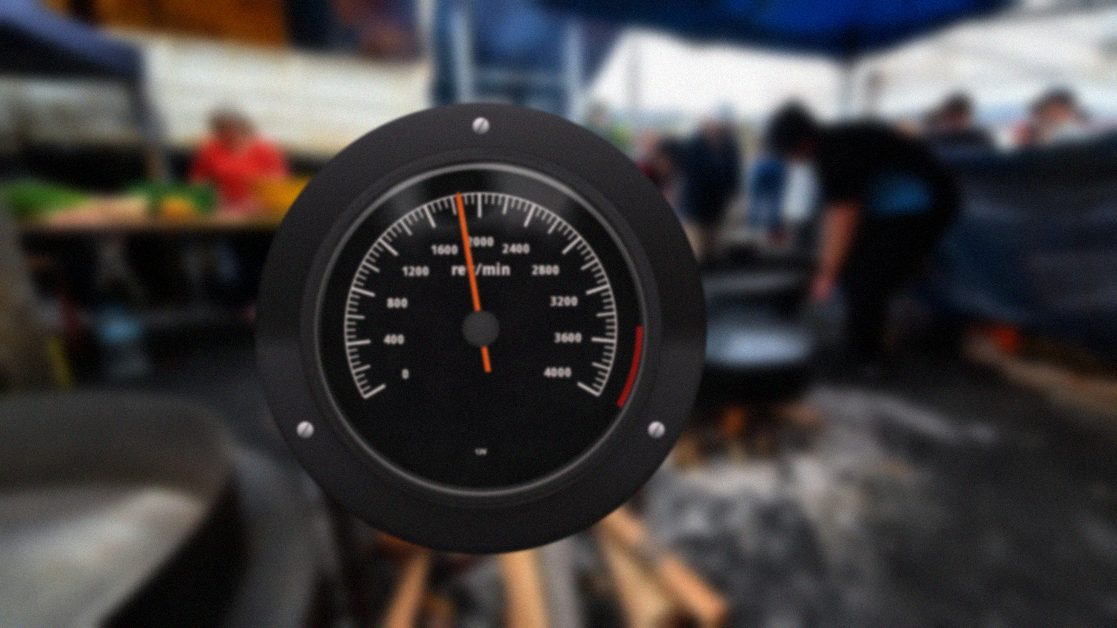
value=1850 unit=rpm
